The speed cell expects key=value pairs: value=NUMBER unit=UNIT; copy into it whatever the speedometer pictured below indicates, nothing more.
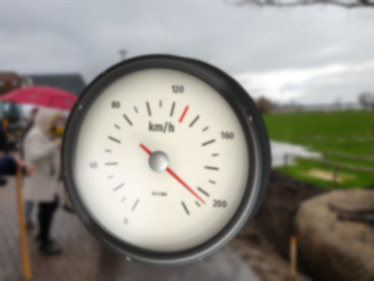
value=205 unit=km/h
